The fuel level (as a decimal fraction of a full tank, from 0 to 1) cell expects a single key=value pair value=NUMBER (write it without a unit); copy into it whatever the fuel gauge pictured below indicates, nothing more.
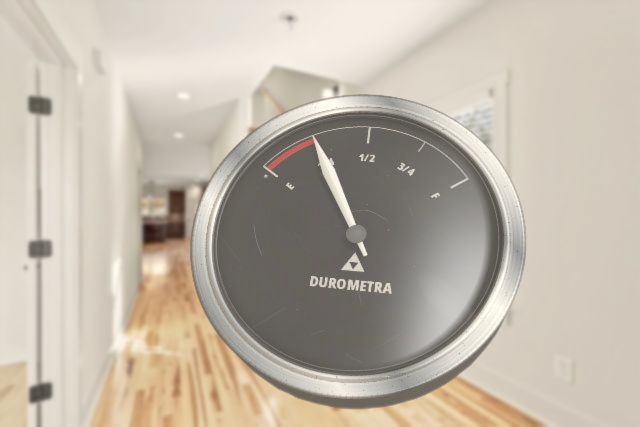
value=0.25
